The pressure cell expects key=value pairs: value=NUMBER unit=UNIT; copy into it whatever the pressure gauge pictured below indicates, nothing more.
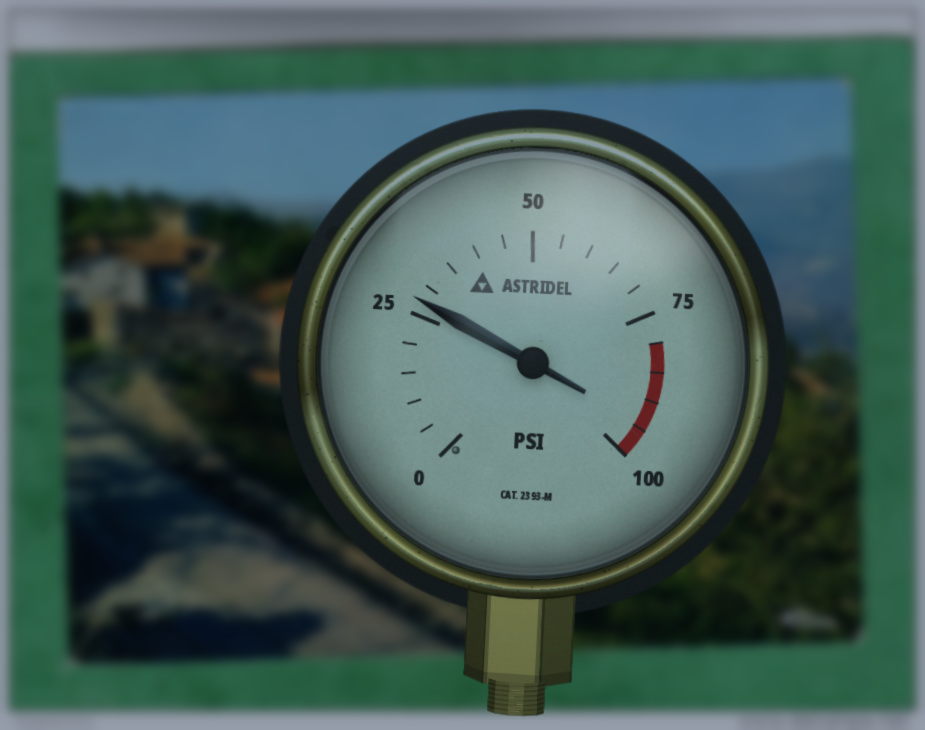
value=27.5 unit=psi
